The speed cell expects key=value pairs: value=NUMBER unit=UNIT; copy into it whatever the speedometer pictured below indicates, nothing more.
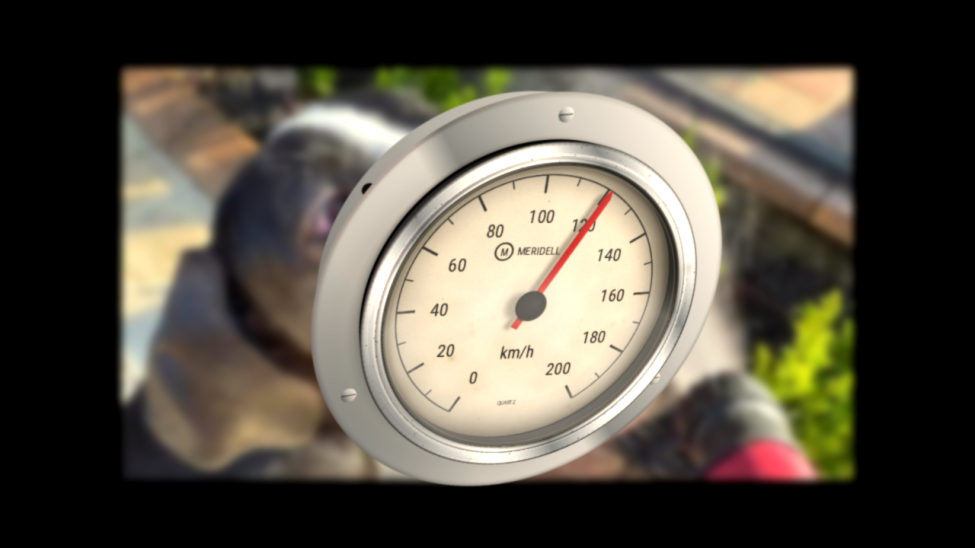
value=120 unit=km/h
